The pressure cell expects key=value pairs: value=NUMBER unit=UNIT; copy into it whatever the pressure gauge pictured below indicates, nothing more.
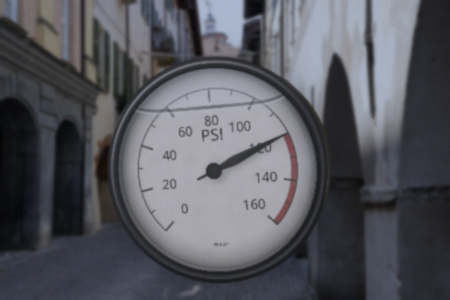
value=120 unit=psi
